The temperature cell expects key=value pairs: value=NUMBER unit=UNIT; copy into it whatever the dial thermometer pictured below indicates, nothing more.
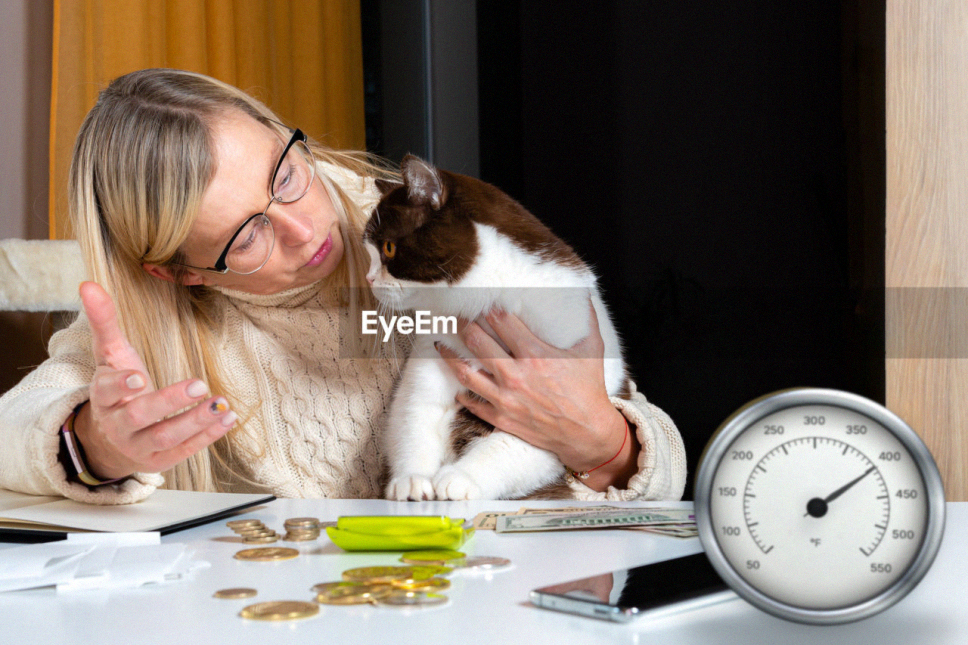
value=400 unit=°F
